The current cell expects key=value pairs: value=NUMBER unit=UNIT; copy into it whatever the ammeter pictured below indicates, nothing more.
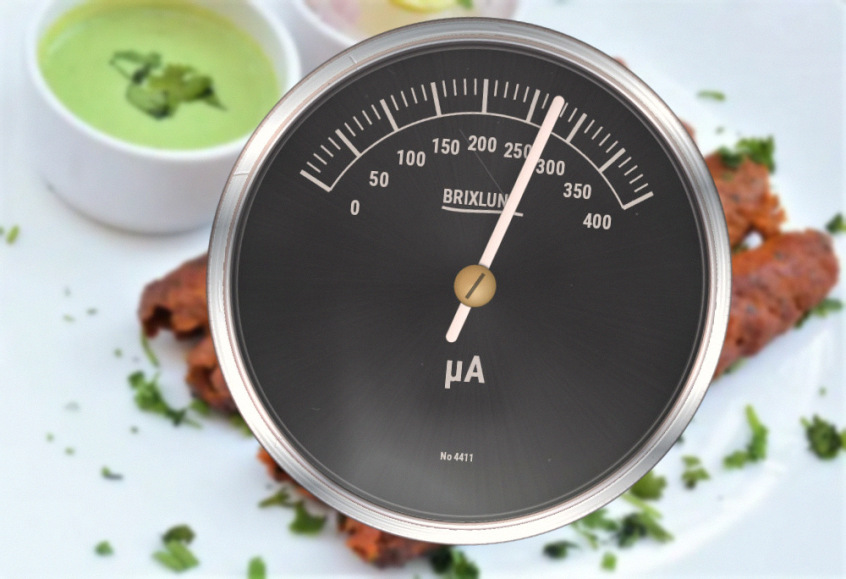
value=270 unit=µA
